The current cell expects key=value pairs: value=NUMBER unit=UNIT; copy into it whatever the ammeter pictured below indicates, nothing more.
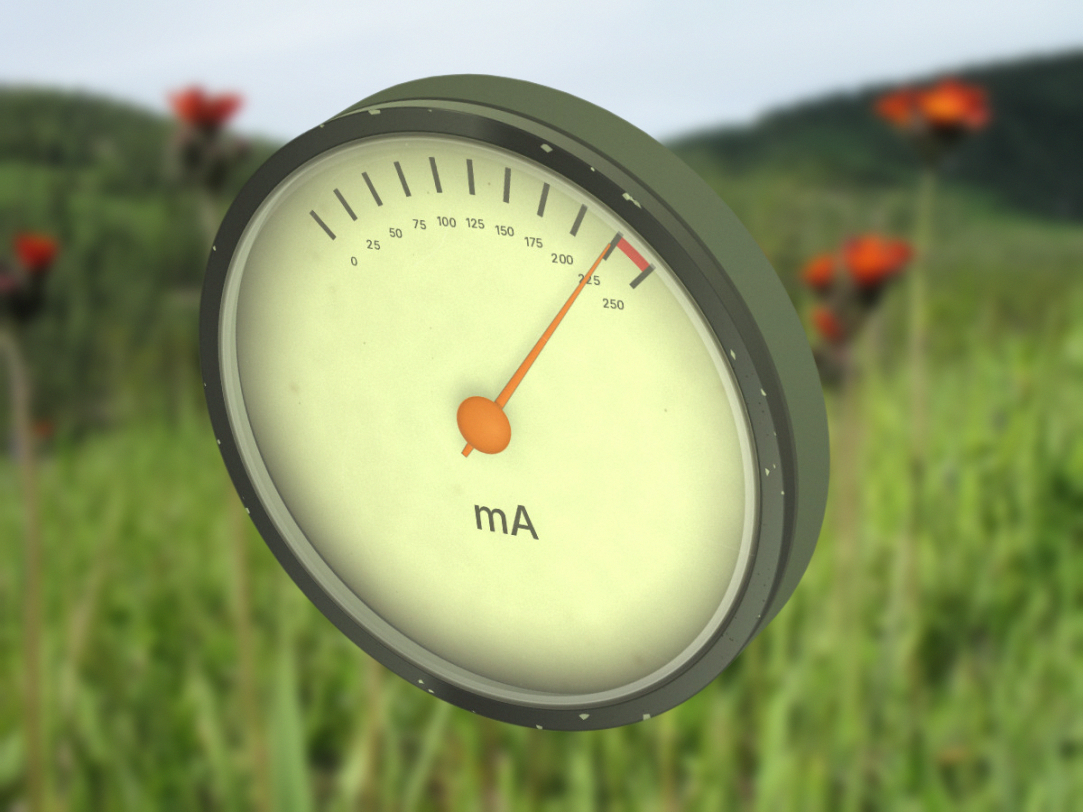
value=225 unit=mA
